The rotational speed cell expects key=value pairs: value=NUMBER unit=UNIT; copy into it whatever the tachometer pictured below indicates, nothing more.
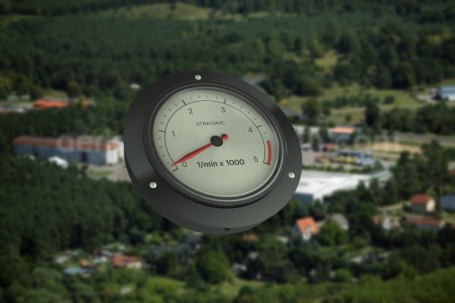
value=100 unit=rpm
